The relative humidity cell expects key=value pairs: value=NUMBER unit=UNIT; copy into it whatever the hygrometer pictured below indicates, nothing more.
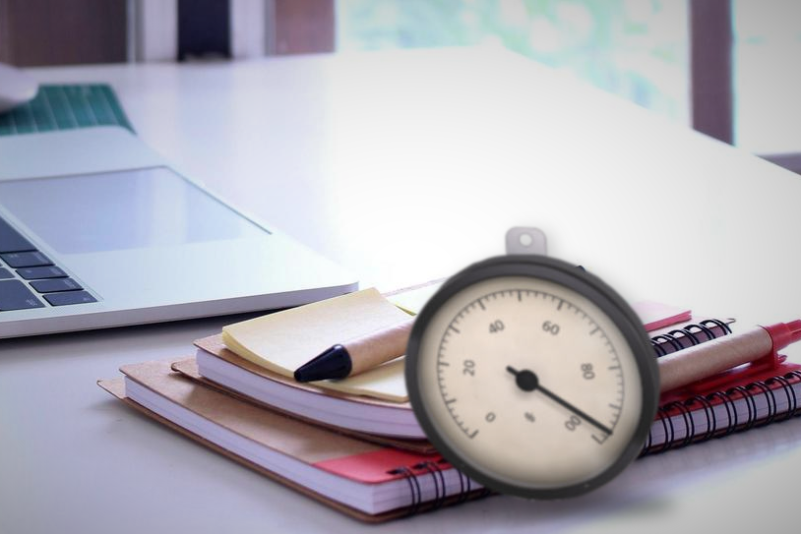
value=96 unit=%
